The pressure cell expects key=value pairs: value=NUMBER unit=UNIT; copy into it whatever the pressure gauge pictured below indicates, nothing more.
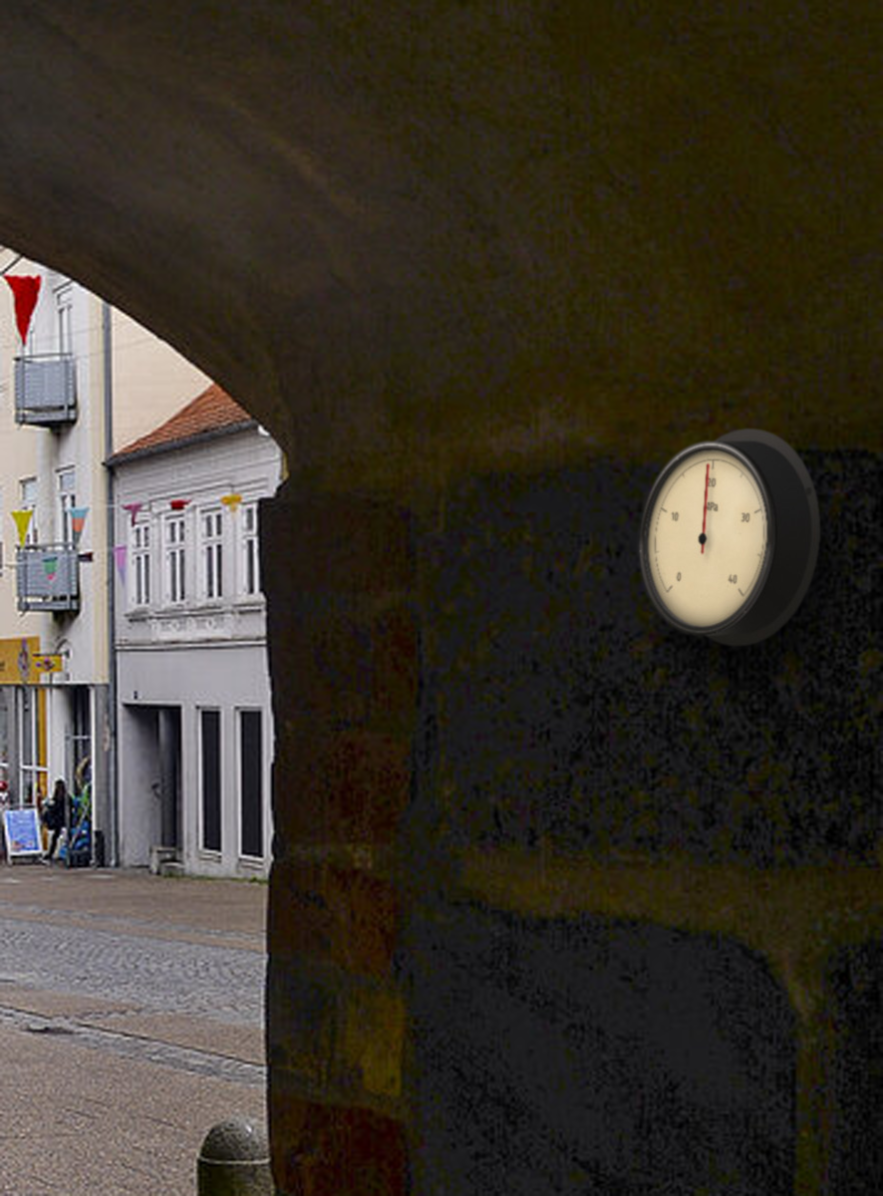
value=20 unit=MPa
